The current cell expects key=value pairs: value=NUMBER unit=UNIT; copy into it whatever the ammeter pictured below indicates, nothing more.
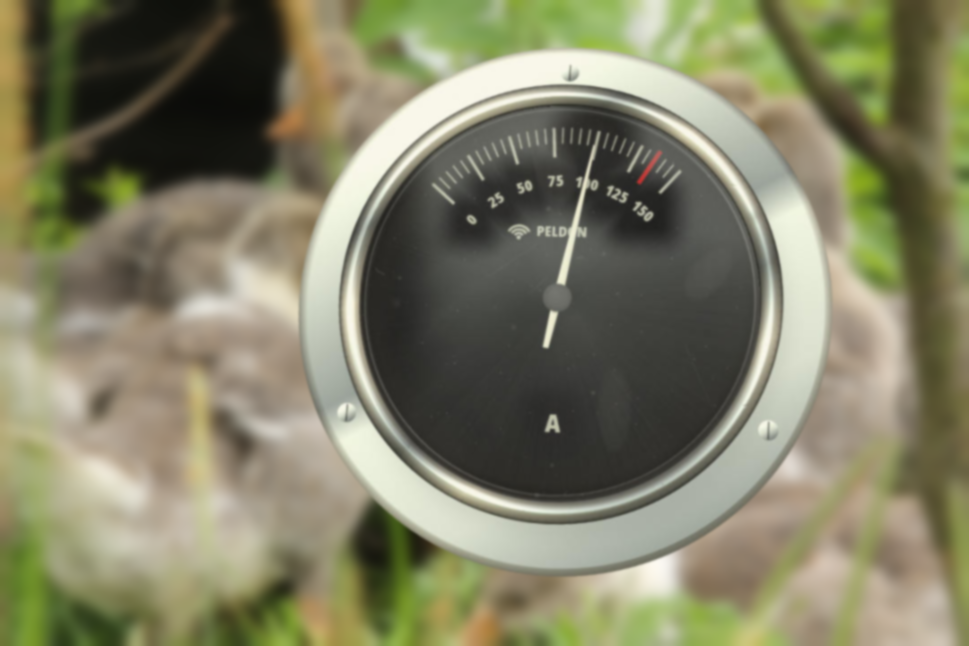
value=100 unit=A
